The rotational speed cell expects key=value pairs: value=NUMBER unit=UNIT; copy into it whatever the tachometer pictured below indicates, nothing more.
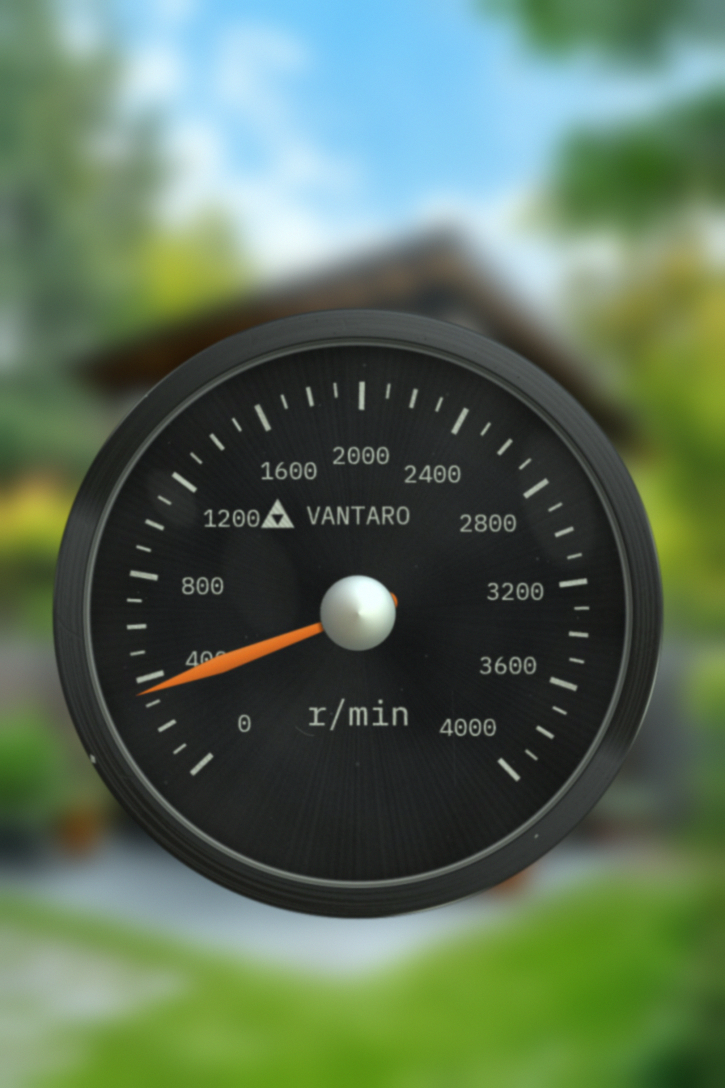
value=350 unit=rpm
